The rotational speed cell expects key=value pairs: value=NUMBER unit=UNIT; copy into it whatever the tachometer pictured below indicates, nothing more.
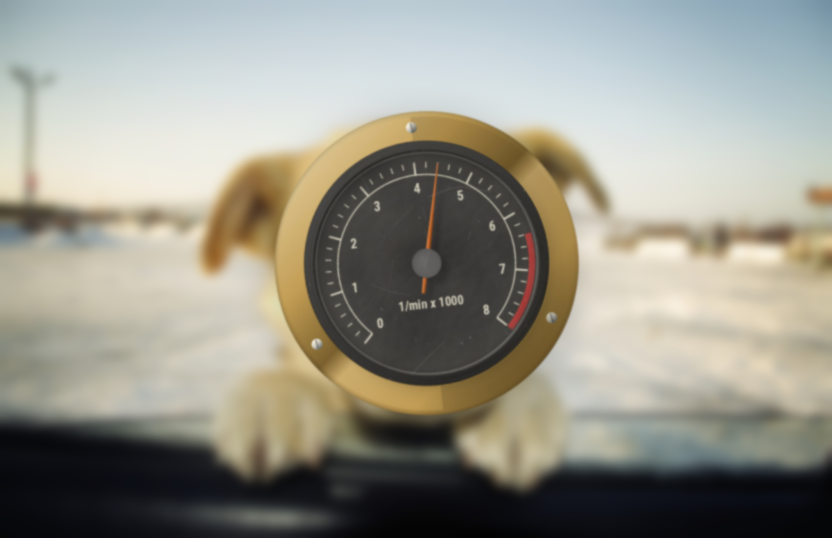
value=4400 unit=rpm
